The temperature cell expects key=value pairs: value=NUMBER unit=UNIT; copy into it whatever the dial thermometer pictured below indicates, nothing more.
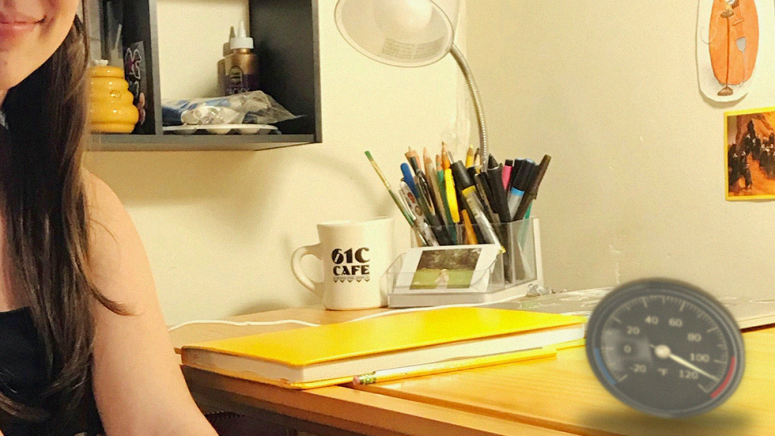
value=110 unit=°F
